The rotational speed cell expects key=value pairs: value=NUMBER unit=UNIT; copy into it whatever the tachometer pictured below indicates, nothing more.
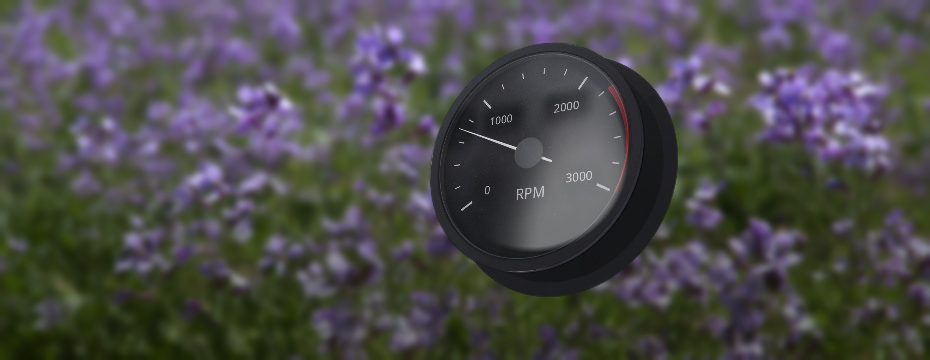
value=700 unit=rpm
